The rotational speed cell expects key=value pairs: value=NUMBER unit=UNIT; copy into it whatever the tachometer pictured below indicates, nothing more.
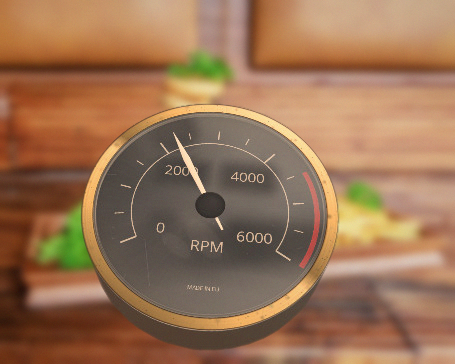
value=2250 unit=rpm
